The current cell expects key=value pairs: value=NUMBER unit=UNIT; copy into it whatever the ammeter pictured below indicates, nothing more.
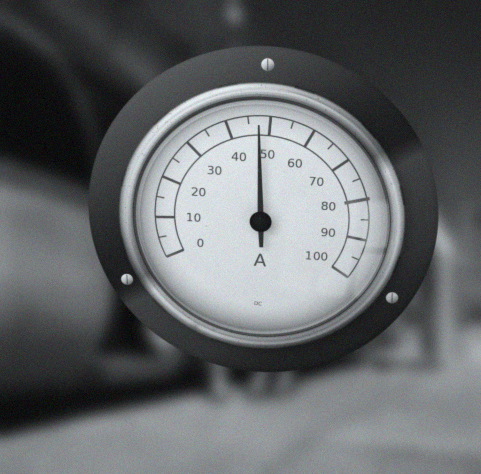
value=47.5 unit=A
